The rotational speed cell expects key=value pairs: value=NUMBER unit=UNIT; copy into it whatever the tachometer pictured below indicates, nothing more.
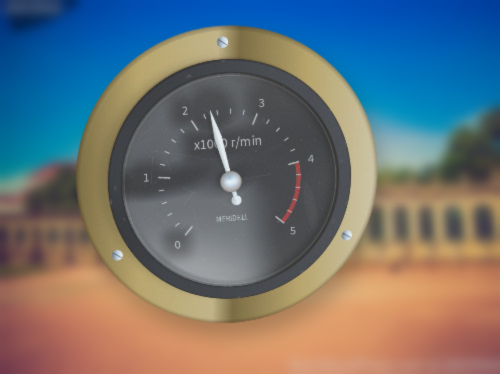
value=2300 unit=rpm
